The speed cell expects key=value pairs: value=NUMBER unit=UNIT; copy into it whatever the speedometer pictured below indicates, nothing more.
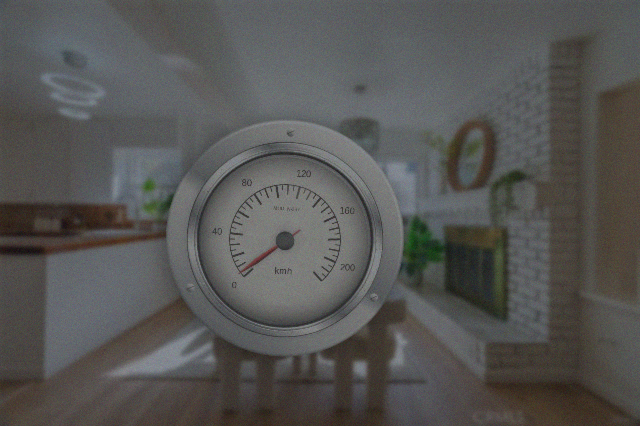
value=5 unit=km/h
